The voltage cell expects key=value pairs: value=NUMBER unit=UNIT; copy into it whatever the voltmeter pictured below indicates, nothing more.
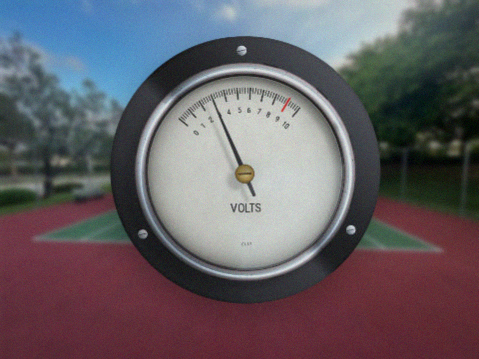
value=3 unit=V
